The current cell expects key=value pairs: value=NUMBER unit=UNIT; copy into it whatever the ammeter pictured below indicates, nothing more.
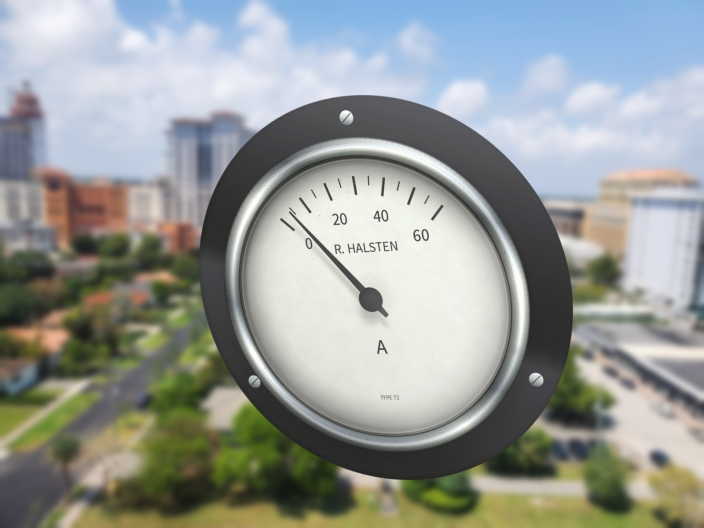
value=5 unit=A
